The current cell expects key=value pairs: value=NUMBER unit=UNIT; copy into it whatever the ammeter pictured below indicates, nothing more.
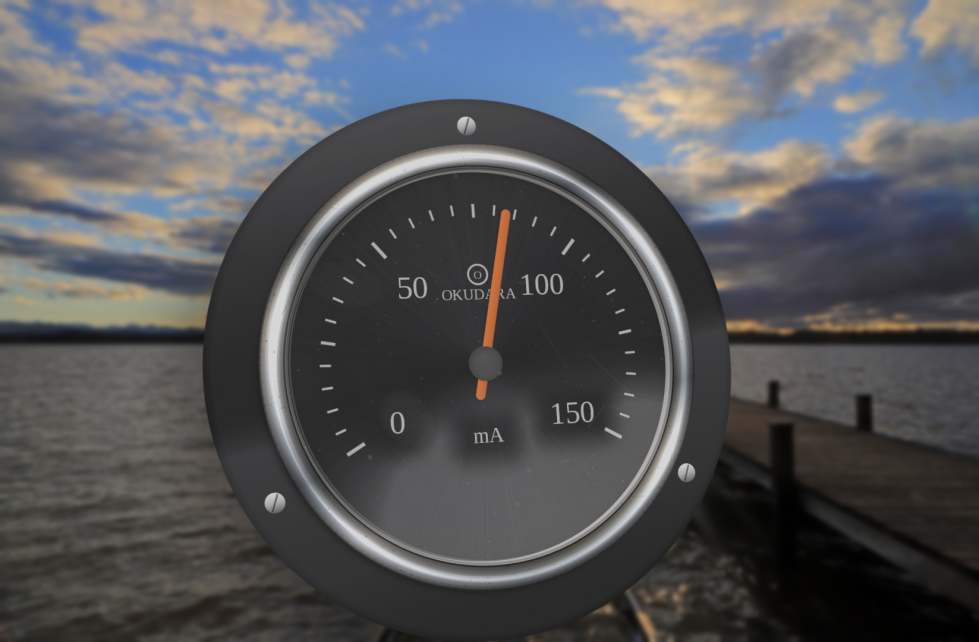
value=82.5 unit=mA
